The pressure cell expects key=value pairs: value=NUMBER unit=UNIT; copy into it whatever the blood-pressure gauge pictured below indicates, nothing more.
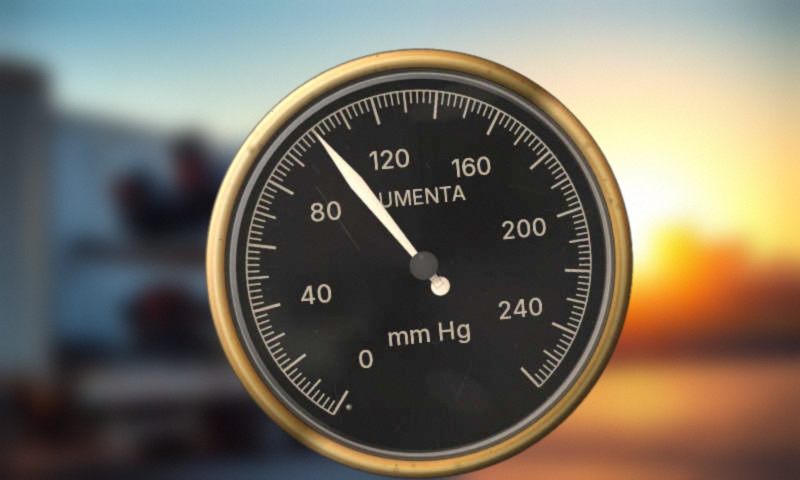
value=100 unit=mmHg
